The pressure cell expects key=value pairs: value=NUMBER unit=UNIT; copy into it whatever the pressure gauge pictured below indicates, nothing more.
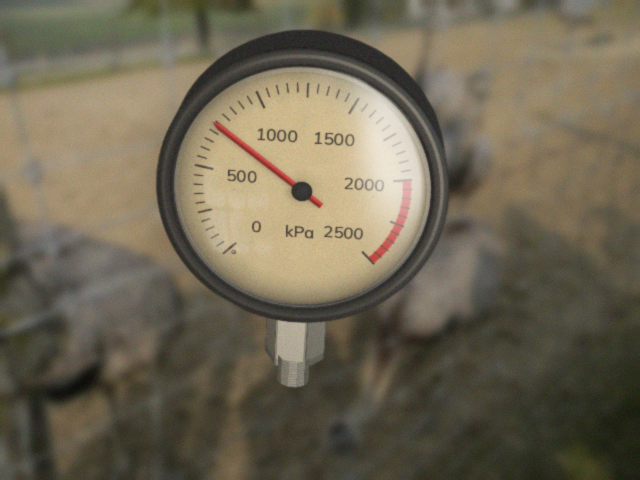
value=750 unit=kPa
